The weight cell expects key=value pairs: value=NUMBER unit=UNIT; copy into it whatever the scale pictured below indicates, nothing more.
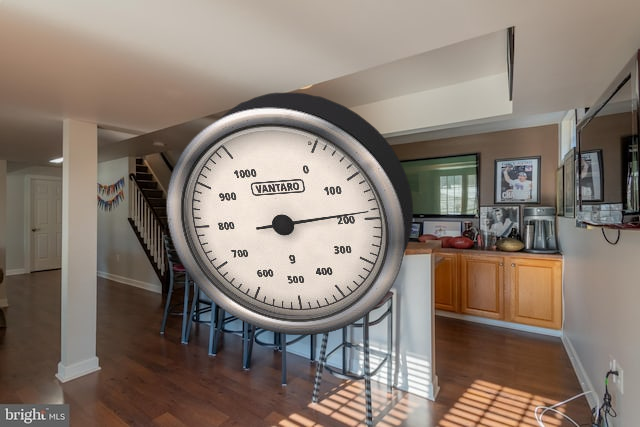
value=180 unit=g
